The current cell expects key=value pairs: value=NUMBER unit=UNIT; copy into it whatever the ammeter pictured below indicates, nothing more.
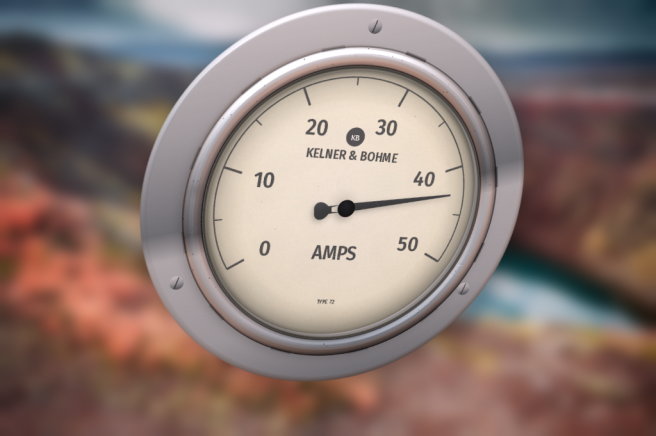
value=42.5 unit=A
